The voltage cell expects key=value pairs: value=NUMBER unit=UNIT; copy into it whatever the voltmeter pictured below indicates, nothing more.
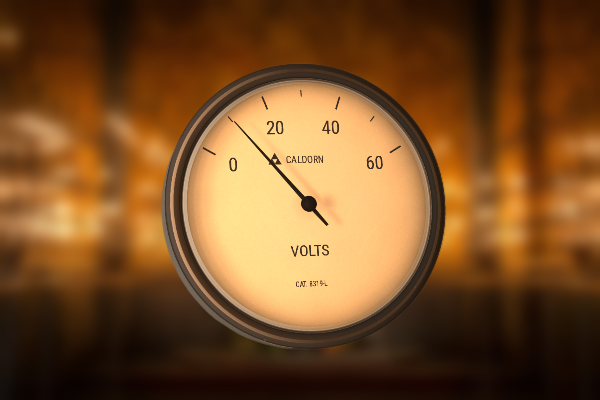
value=10 unit=V
